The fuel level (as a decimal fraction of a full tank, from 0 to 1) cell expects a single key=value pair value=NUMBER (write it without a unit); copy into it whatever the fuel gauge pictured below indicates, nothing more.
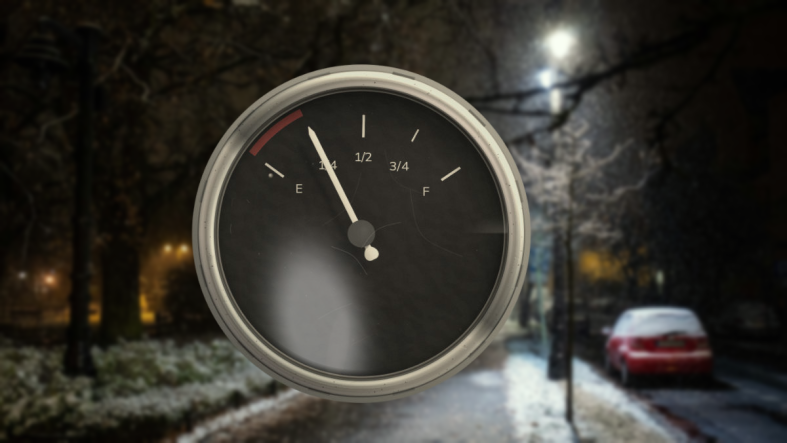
value=0.25
